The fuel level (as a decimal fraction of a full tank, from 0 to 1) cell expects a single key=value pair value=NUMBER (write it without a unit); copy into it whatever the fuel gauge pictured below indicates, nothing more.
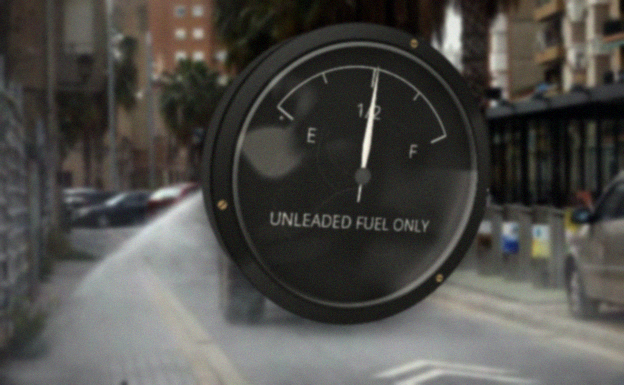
value=0.5
